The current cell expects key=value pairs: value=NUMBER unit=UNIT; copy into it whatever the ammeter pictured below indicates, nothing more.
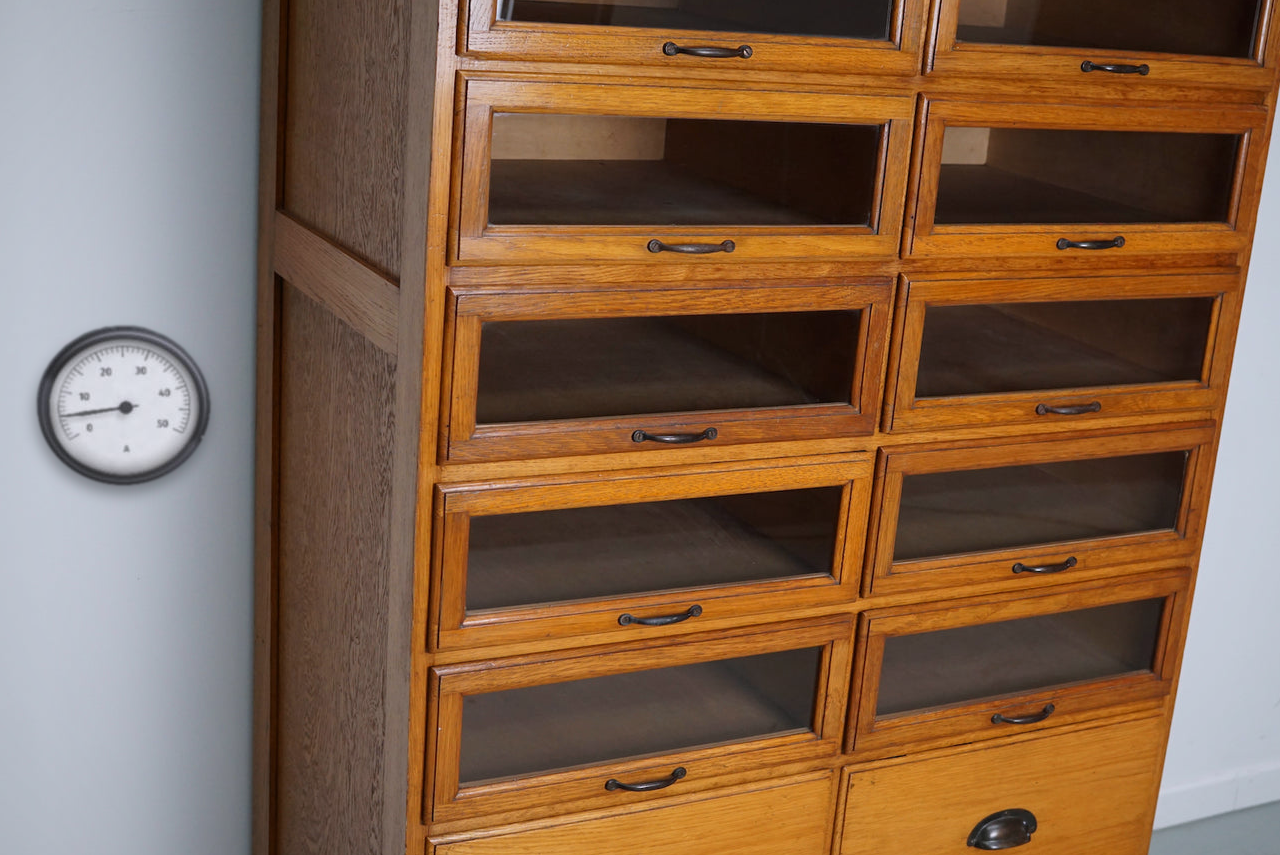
value=5 unit=A
